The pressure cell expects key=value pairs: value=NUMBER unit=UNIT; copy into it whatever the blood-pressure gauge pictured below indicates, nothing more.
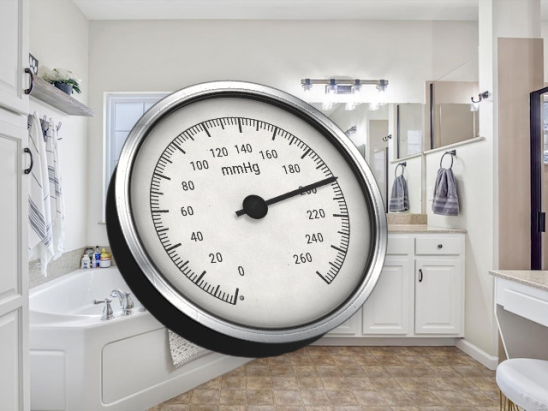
value=200 unit=mmHg
